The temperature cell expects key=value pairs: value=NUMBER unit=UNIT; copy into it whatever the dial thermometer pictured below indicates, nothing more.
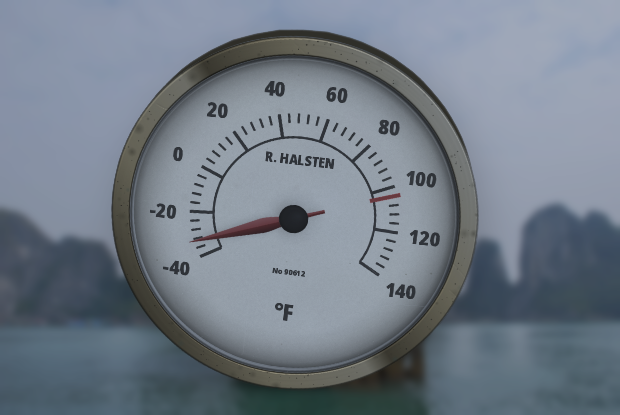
value=-32 unit=°F
